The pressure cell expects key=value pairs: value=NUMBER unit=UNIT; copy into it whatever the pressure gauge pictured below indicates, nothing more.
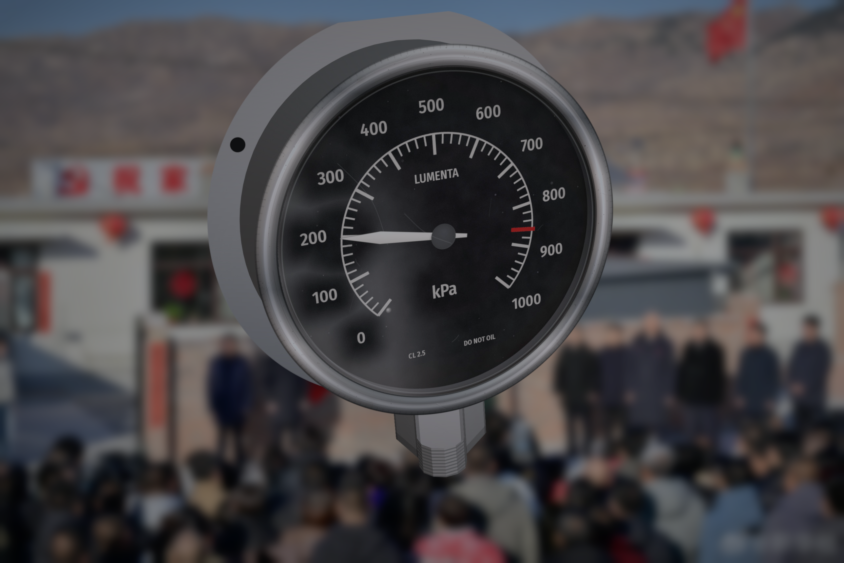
value=200 unit=kPa
